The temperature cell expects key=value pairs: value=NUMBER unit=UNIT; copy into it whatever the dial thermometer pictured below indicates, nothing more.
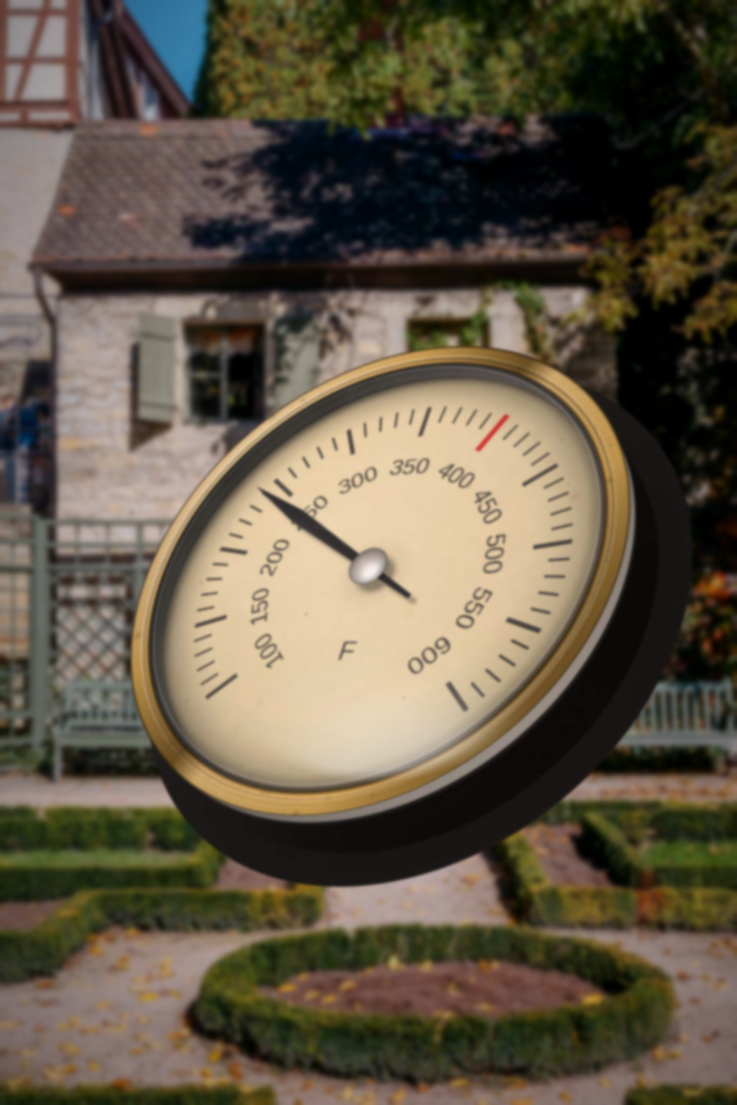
value=240 unit=°F
